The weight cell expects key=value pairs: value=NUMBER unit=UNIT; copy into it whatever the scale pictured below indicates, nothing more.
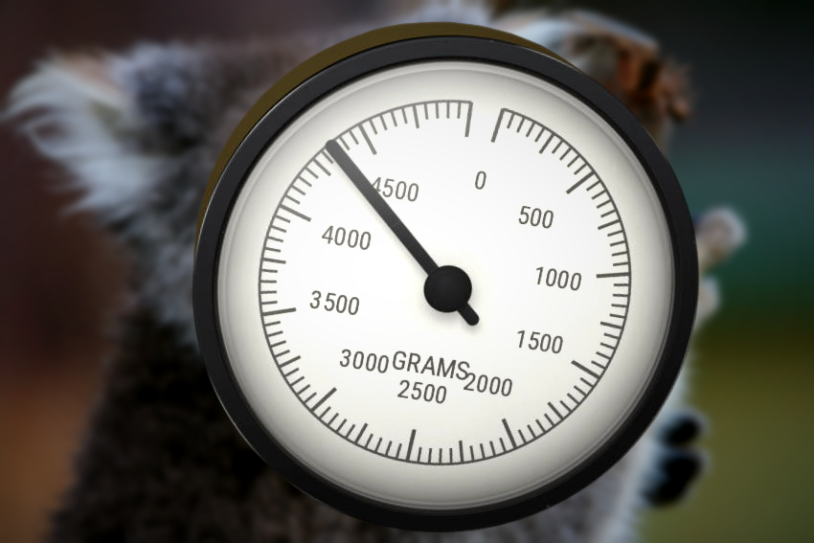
value=4350 unit=g
